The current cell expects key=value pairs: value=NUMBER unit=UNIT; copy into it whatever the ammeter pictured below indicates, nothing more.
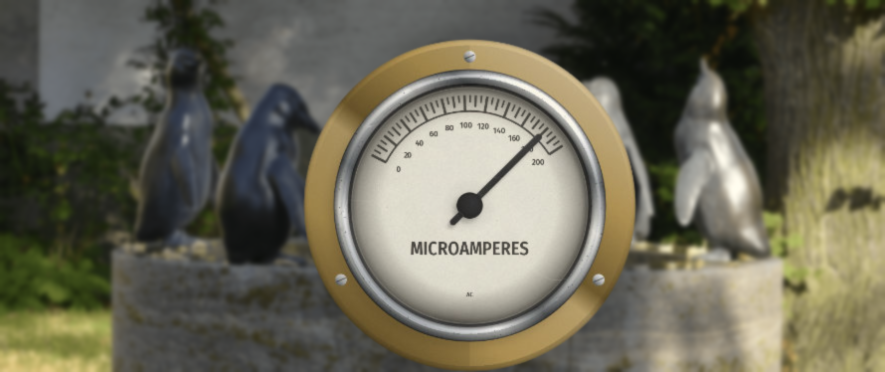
value=180 unit=µA
